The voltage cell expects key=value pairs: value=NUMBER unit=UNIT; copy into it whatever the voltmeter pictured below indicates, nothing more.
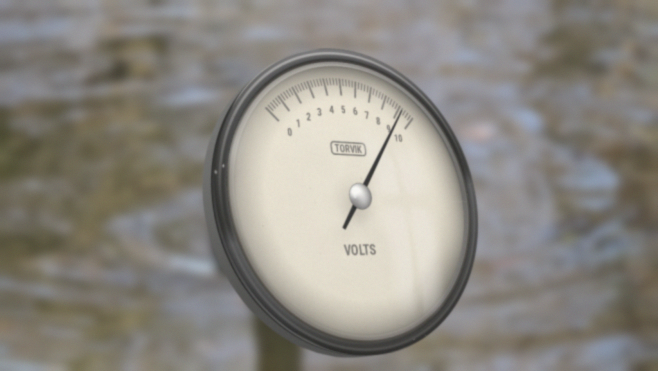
value=9 unit=V
